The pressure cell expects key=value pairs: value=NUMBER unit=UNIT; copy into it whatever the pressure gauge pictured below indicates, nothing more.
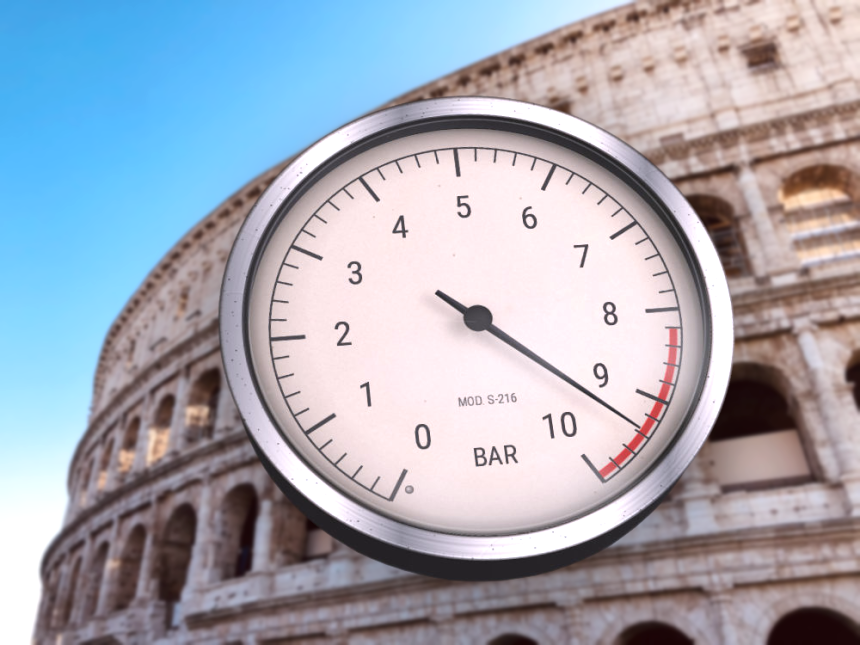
value=9.4 unit=bar
